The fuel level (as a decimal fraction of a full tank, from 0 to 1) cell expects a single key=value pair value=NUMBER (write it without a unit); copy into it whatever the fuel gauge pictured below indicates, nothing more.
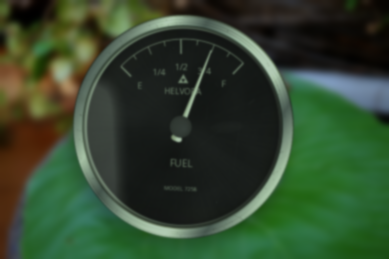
value=0.75
